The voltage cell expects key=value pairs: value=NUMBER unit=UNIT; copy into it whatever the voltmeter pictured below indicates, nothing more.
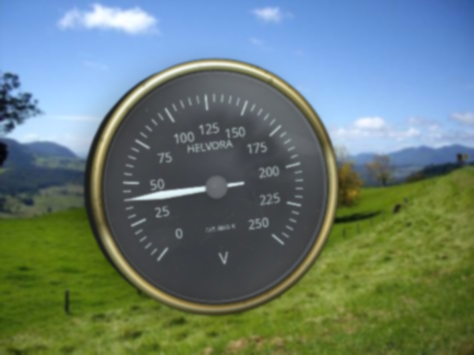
value=40 unit=V
